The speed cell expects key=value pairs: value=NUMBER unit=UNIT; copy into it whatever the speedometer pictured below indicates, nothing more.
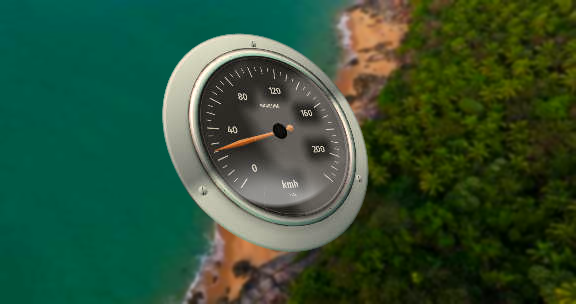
value=25 unit=km/h
